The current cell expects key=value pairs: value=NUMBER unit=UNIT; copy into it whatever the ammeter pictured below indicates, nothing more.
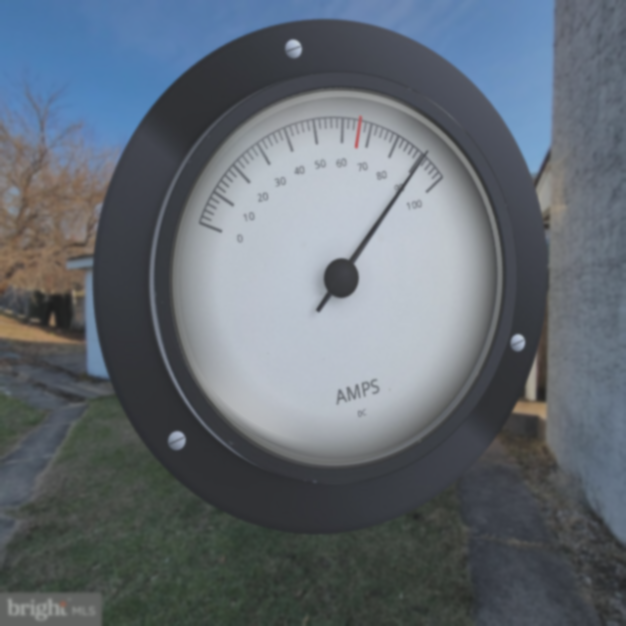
value=90 unit=A
